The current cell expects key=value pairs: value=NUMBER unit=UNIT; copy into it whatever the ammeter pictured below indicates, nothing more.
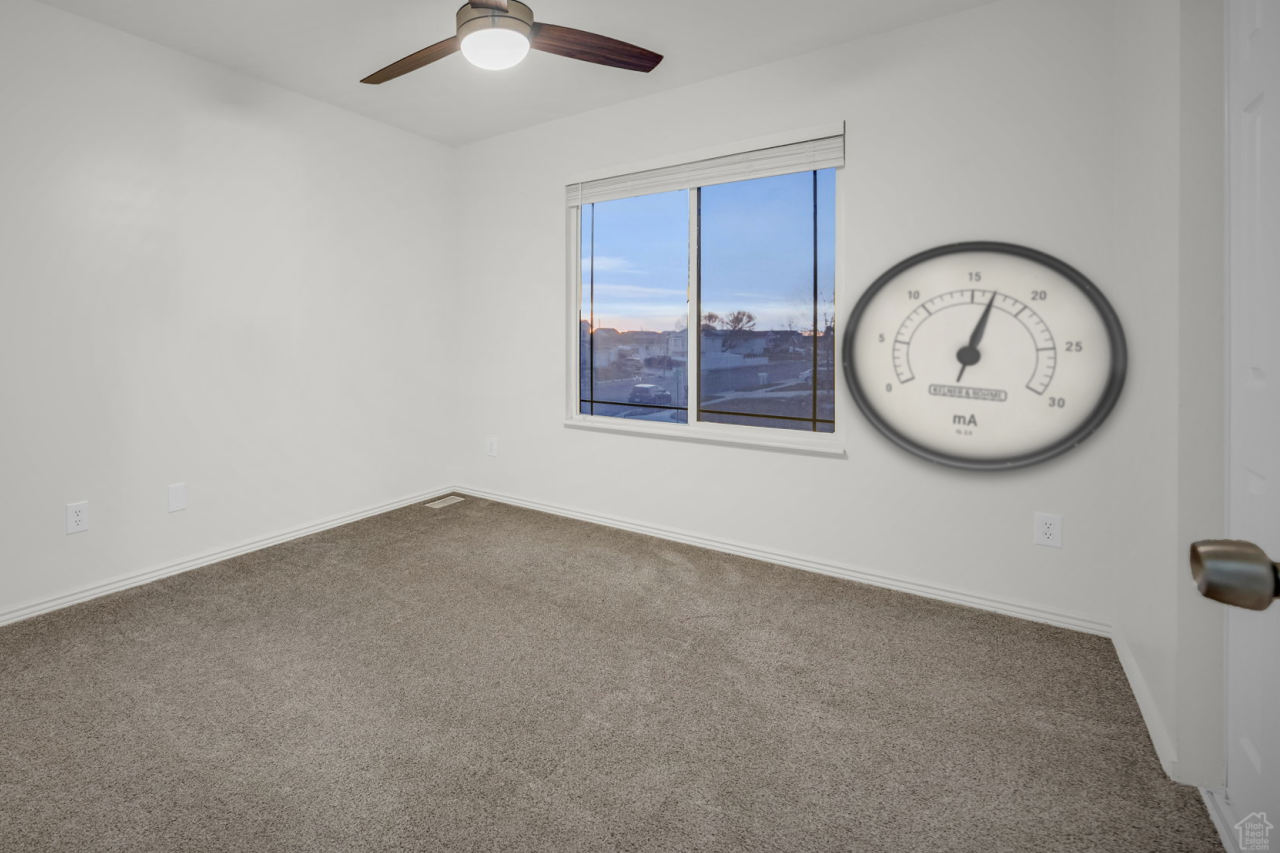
value=17 unit=mA
